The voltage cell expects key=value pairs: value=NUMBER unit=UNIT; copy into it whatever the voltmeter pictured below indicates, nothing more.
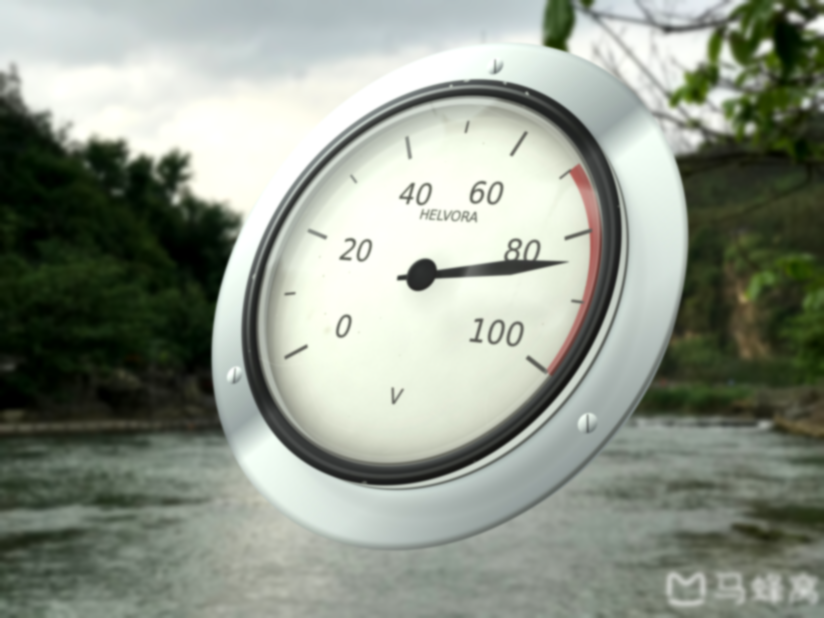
value=85 unit=V
